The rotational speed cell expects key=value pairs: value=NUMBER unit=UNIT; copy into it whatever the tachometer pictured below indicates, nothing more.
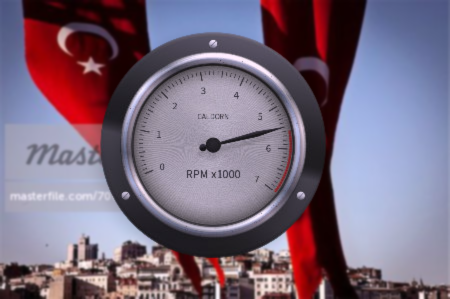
value=5500 unit=rpm
